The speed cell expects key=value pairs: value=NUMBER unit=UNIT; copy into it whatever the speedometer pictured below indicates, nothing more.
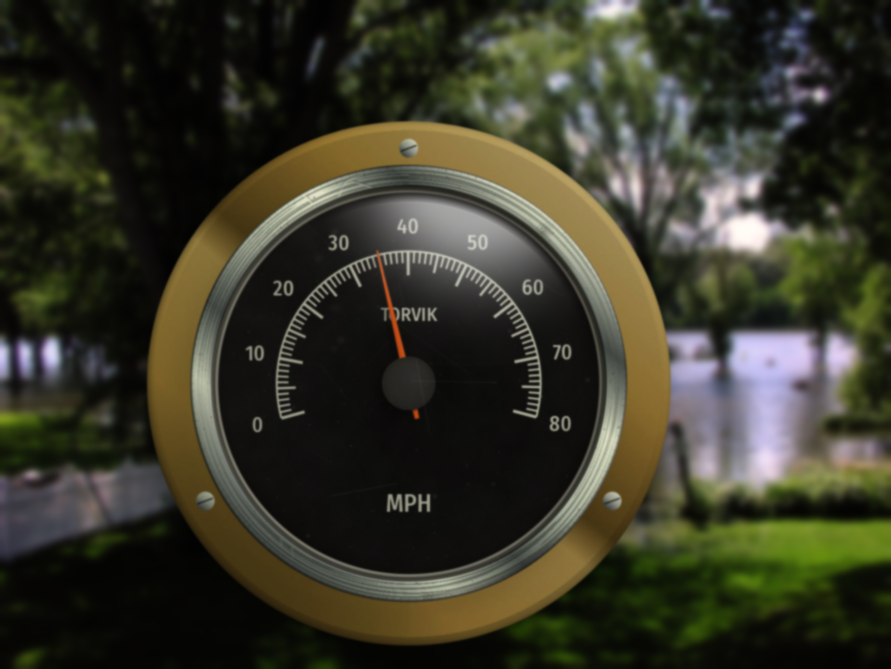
value=35 unit=mph
